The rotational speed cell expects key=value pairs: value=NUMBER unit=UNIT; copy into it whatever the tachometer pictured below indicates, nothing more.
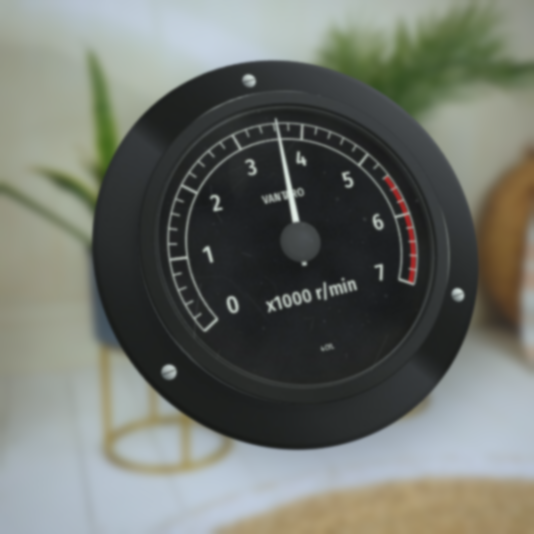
value=3600 unit=rpm
